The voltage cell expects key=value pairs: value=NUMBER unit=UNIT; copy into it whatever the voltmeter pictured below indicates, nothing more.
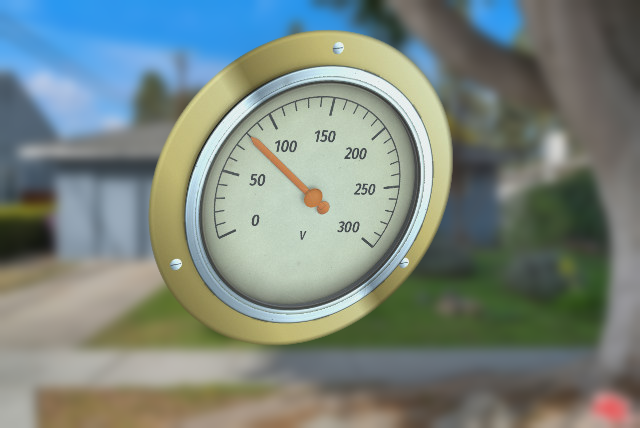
value=80 unit=V
